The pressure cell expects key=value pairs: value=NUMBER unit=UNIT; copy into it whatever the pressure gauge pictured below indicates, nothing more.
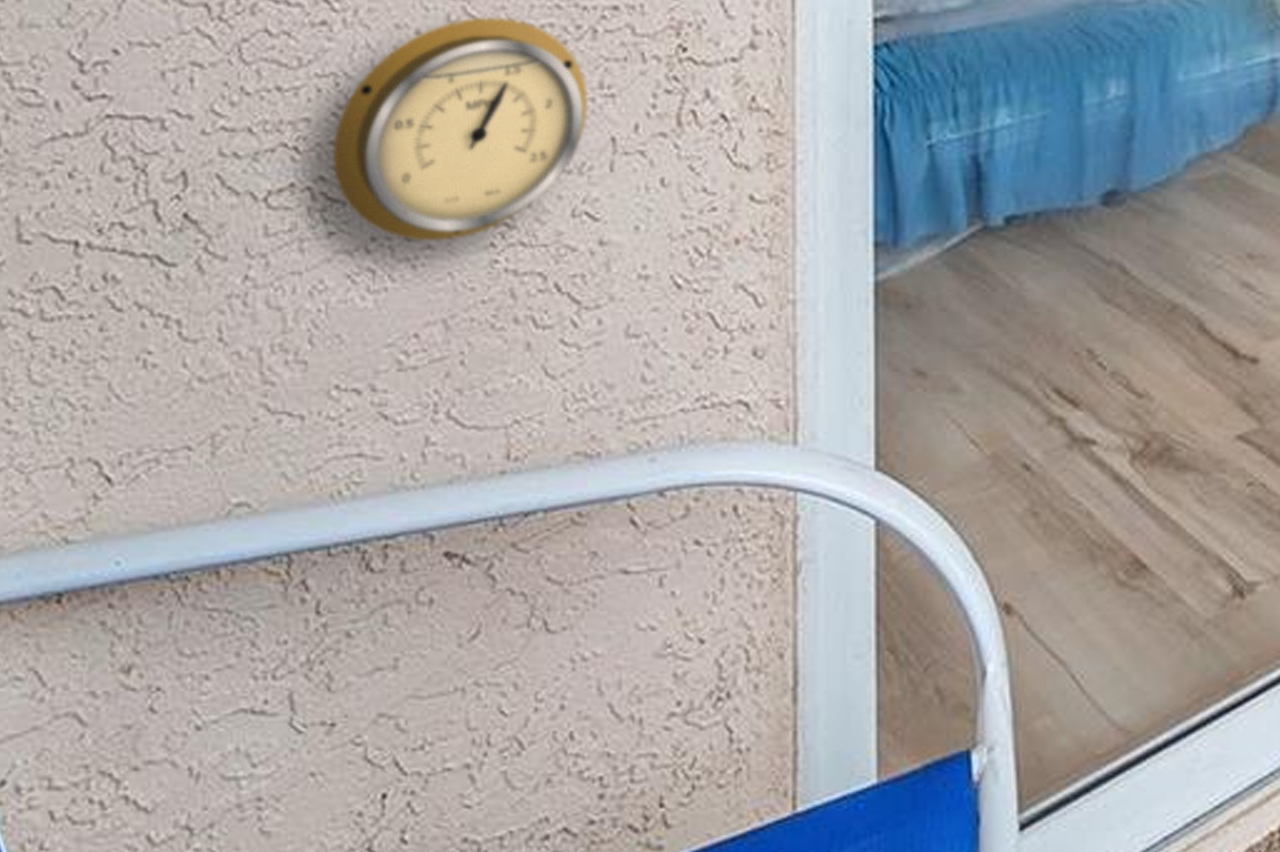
value=1.5 unit=MPa
